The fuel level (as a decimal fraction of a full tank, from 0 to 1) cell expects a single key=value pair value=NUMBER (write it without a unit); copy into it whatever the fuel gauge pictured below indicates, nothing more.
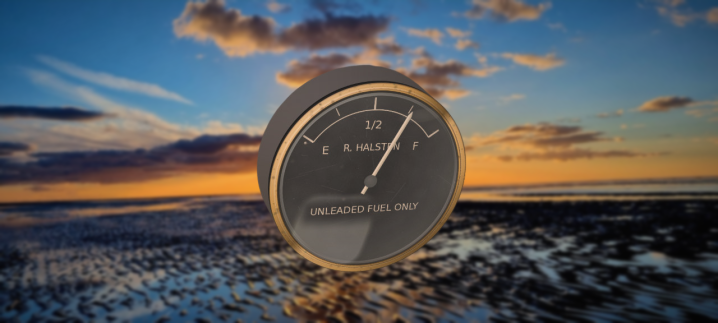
value=0.75
